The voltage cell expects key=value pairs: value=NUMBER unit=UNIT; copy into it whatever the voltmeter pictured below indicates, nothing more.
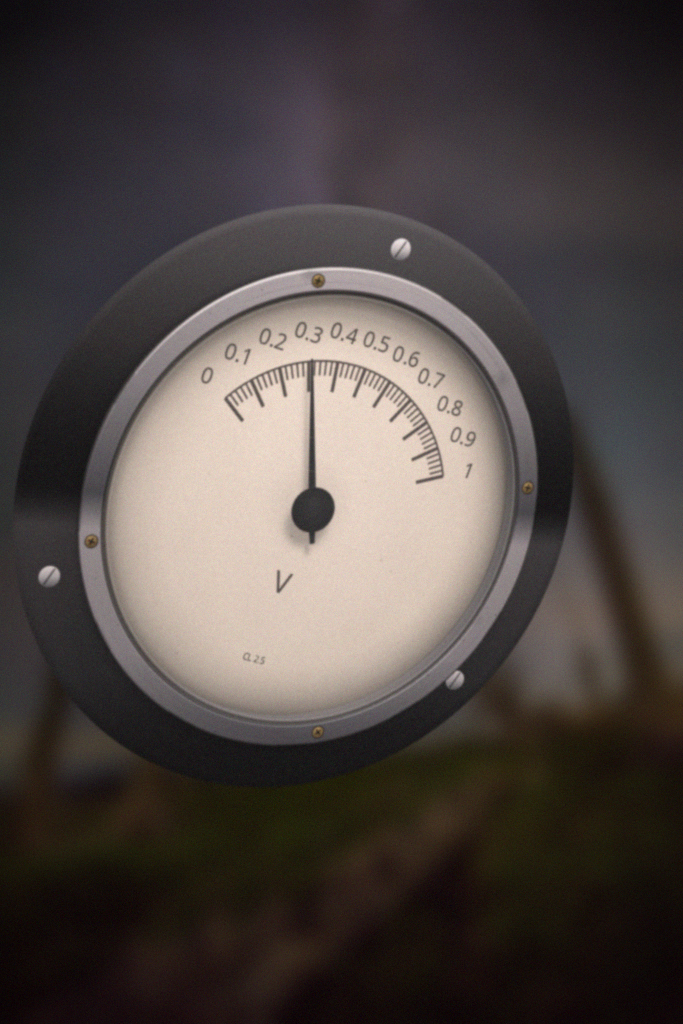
value=0.3 unit=V
